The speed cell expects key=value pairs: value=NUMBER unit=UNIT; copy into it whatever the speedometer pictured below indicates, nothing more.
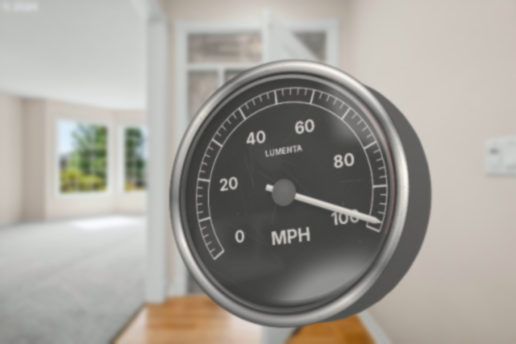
value=98 unit=mph
